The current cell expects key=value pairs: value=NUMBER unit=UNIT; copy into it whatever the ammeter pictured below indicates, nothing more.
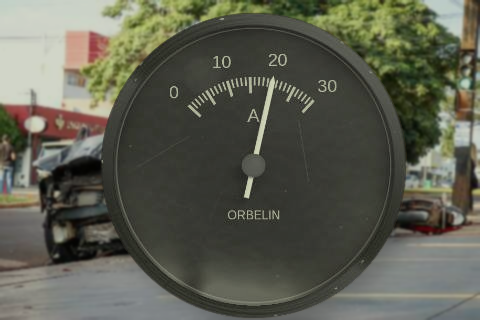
value=20 unit=A
